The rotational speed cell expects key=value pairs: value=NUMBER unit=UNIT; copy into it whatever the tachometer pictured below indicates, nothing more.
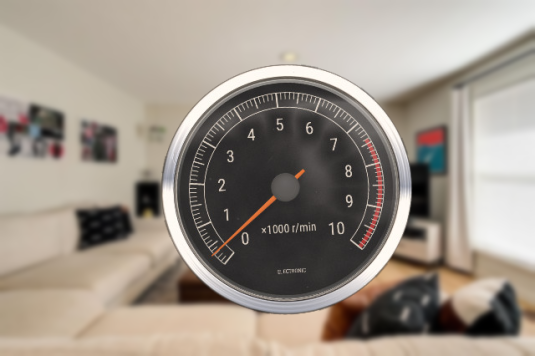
value=300 unit=rpm
